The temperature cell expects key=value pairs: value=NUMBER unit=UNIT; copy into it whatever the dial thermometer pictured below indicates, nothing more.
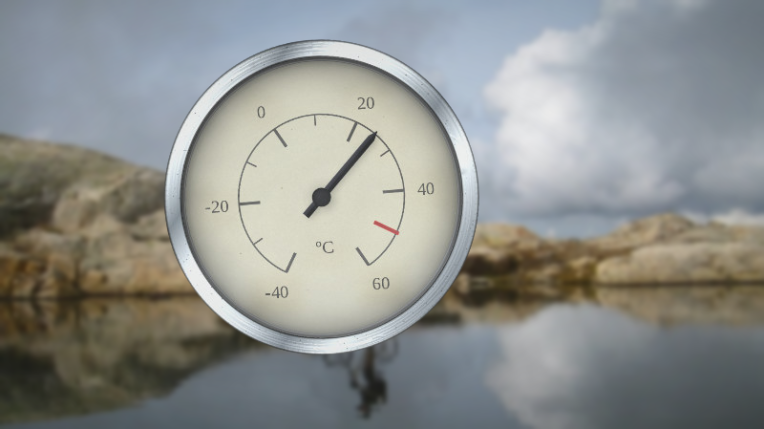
value=25 unit=°C
